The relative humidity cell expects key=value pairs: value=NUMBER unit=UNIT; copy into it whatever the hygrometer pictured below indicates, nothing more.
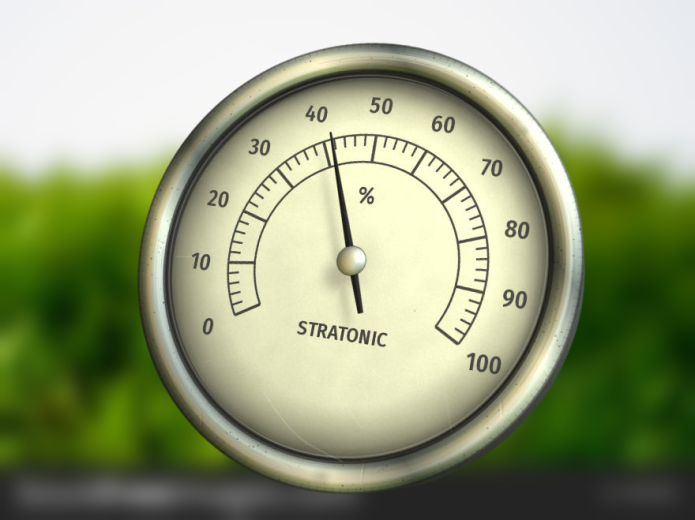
value=42 unit=%
